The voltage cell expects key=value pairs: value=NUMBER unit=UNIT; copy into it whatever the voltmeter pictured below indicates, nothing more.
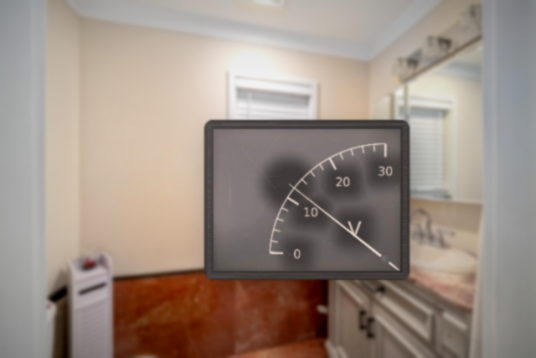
value=12 unit=V
